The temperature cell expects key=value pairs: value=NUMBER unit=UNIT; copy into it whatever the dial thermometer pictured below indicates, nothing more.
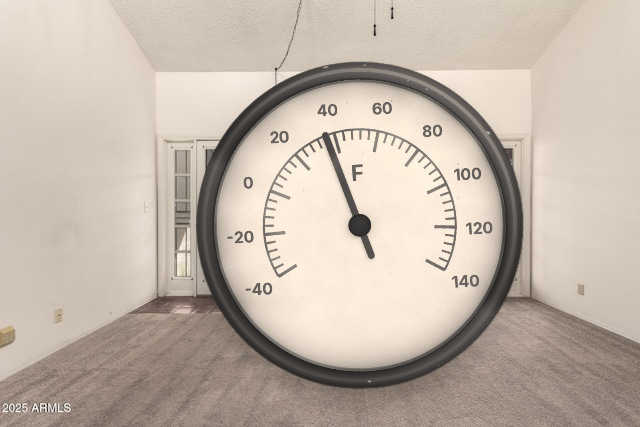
value=36 unit=°F
